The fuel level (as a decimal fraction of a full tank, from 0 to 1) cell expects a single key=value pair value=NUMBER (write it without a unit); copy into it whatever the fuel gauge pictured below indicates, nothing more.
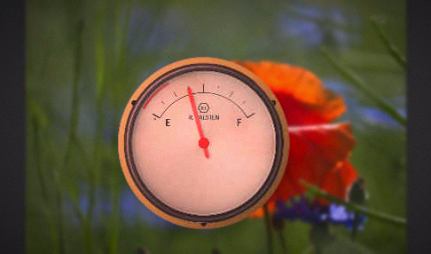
value=0.375
